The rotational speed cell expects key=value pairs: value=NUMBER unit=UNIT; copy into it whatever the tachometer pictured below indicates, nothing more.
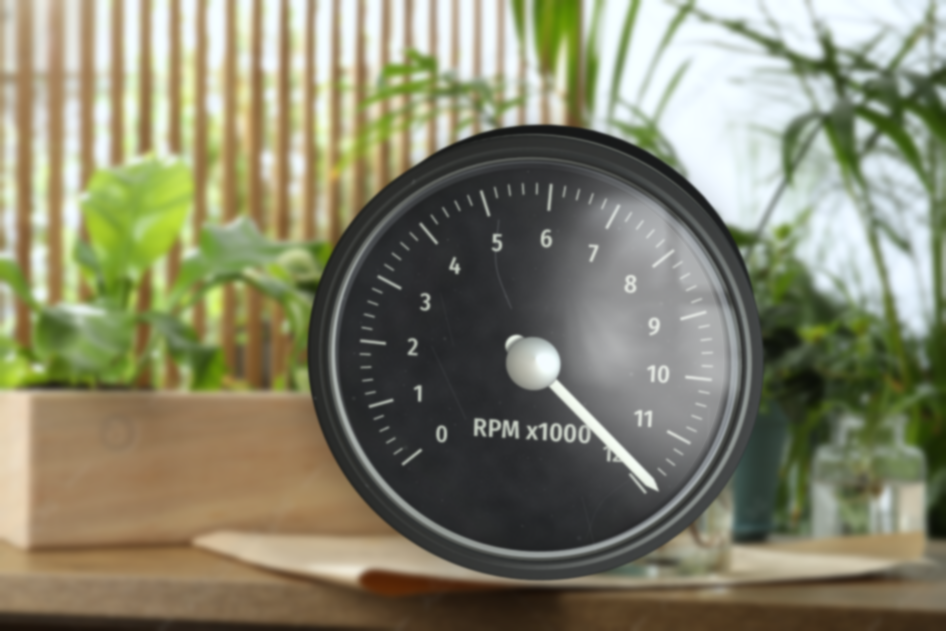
value=11800 unit=rpm
